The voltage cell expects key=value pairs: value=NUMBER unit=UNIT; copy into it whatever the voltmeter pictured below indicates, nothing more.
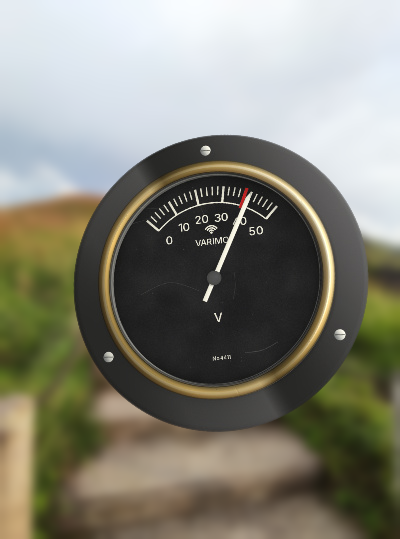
value=40 unit=V
